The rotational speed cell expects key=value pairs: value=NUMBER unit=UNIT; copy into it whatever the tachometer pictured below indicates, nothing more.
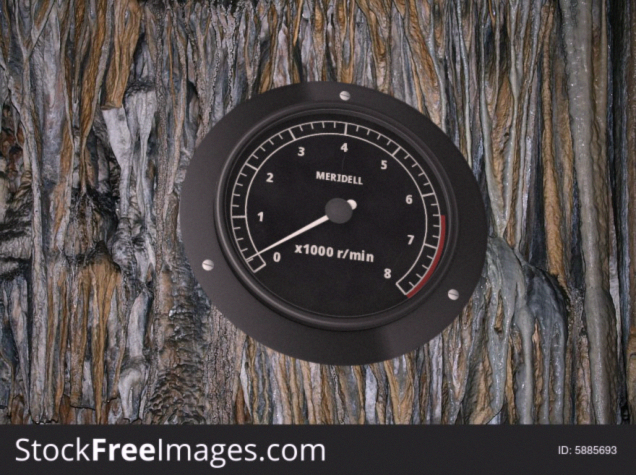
value=200 unit=rpm
